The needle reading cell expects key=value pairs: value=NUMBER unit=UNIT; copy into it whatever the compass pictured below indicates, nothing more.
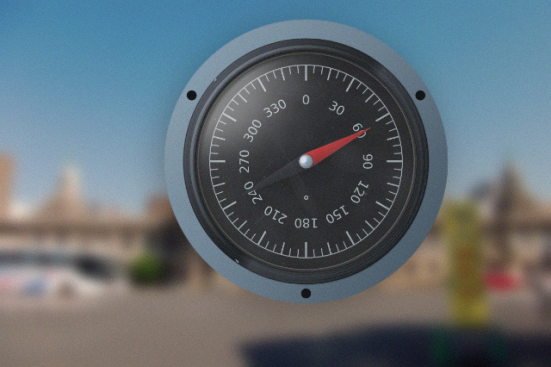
value=62.5 unit=°
